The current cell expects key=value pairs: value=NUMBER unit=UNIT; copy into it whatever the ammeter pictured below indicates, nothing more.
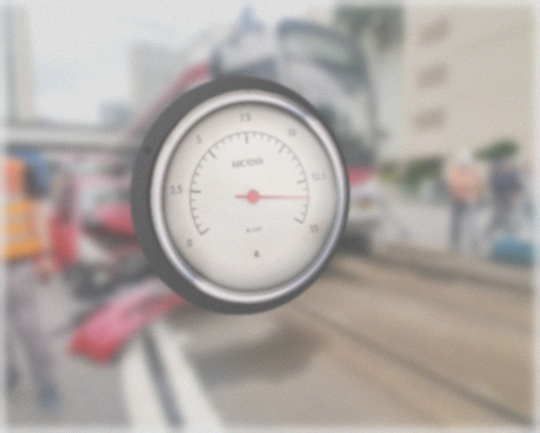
value=13.5 unit=A
